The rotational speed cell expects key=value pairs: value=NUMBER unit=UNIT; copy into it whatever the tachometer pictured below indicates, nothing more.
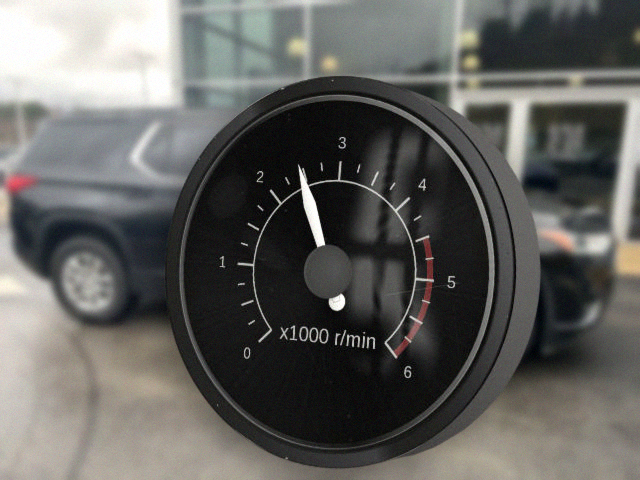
value=2500 unit=rpm
